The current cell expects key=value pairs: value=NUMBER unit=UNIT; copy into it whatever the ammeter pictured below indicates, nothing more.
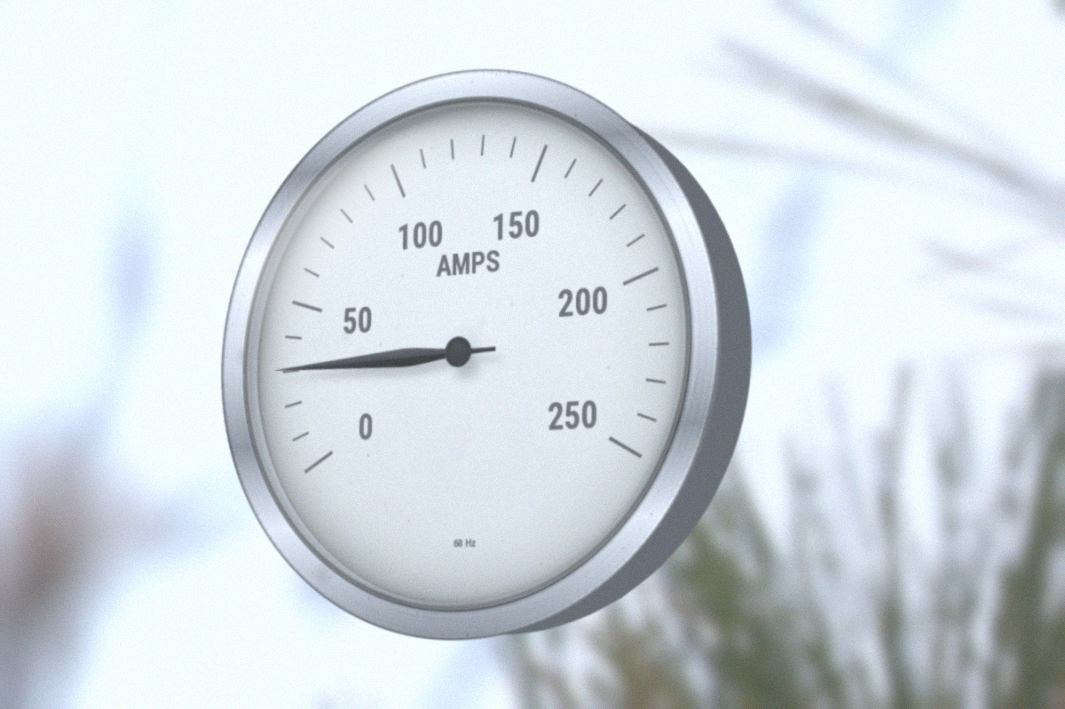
value=30 unit=A
